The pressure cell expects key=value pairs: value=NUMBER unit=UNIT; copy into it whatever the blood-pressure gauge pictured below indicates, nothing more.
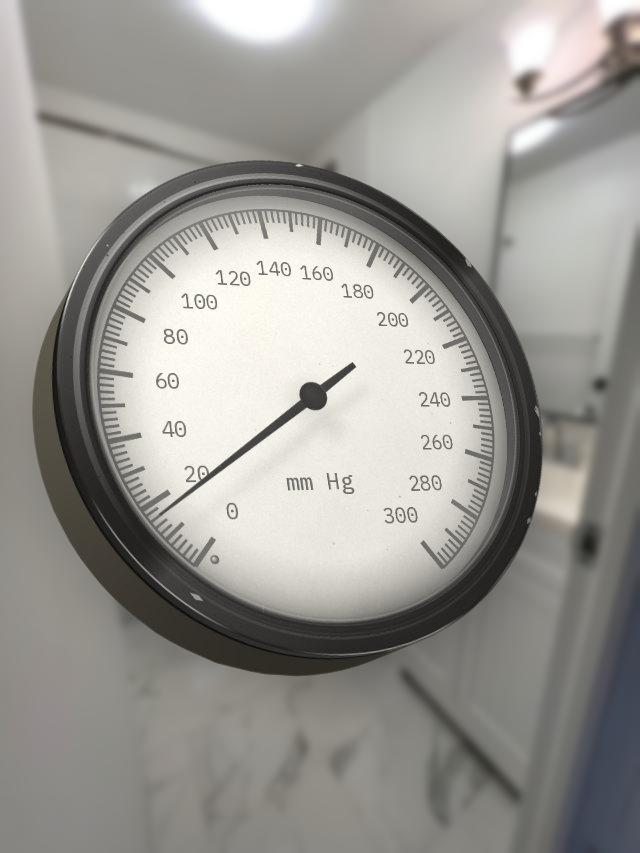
value=16 unit=mmHg
